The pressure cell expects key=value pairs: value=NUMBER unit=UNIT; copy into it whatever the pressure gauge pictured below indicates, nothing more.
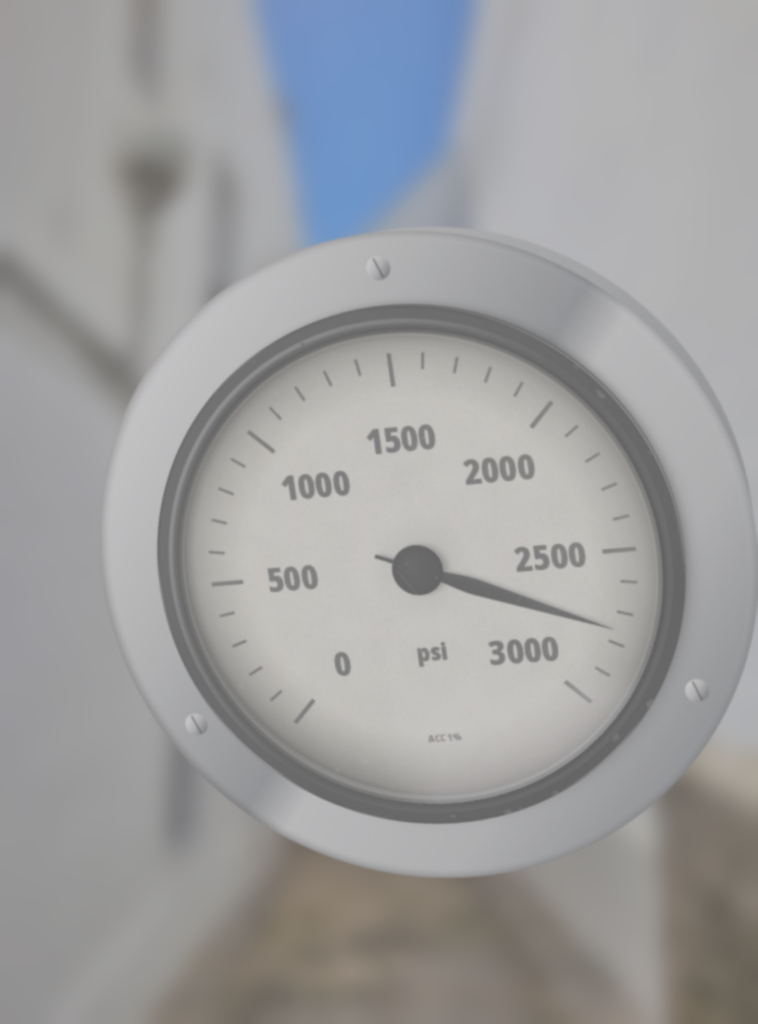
value=2750 unit=psi
